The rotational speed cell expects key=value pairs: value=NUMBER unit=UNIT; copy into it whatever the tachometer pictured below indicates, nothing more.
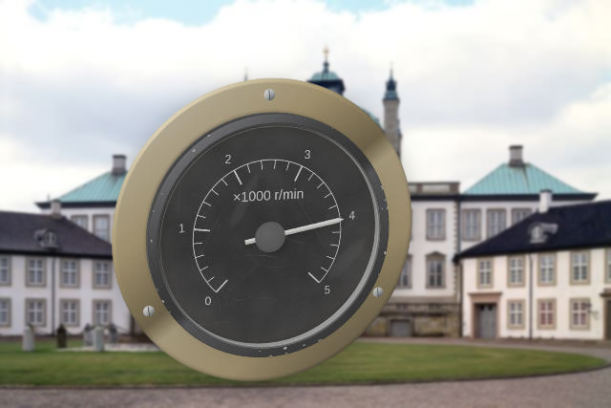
value=4000 unit=rpm
